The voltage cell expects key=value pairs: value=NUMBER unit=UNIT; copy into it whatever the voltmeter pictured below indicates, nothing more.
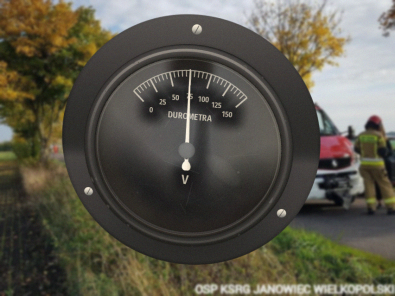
value=75 unit=V
